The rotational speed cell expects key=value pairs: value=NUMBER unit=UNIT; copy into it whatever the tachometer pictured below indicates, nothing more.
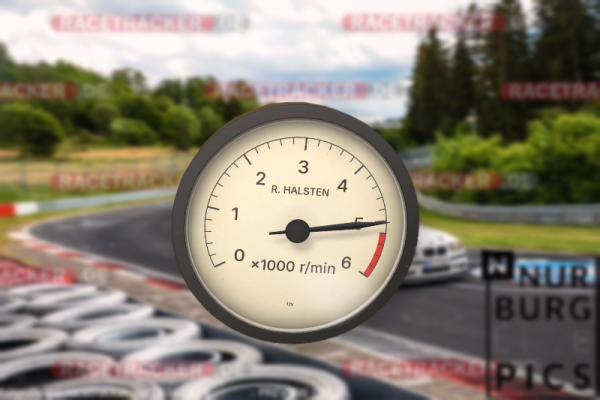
value=5000 unit=rpm
